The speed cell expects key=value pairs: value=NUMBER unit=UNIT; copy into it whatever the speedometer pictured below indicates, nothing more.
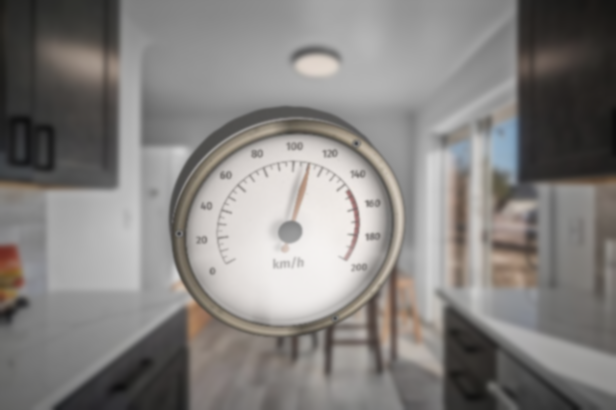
value=110 unit=km/h
